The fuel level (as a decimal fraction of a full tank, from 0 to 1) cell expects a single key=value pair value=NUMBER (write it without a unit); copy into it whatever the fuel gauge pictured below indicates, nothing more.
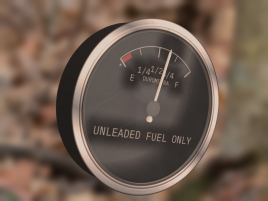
value=0.625
